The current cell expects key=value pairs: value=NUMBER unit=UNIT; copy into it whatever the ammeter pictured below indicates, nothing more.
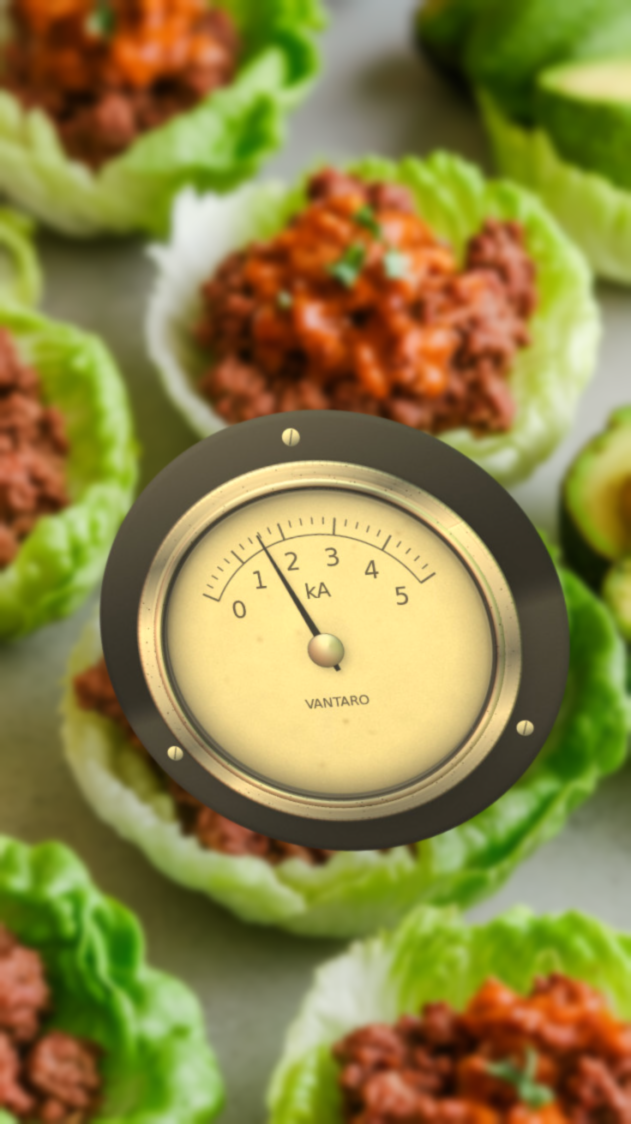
value=1.6 unit=kA
